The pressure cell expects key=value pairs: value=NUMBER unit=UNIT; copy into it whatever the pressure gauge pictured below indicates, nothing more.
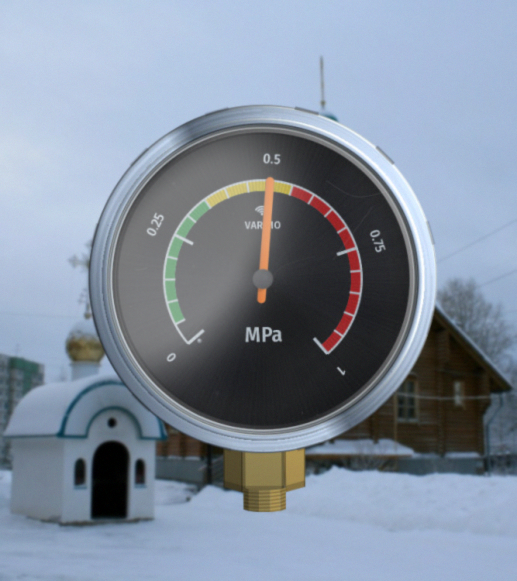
value=0.5 unit=MPa
